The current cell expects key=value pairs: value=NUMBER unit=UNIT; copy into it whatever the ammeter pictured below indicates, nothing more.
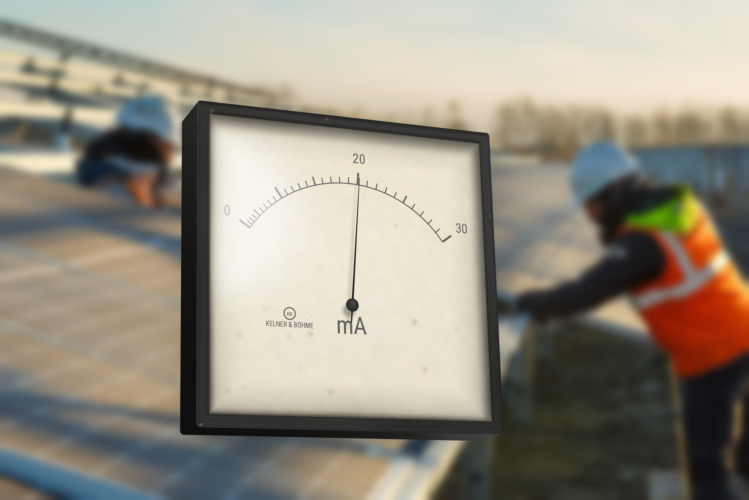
value=20 unit=mA
